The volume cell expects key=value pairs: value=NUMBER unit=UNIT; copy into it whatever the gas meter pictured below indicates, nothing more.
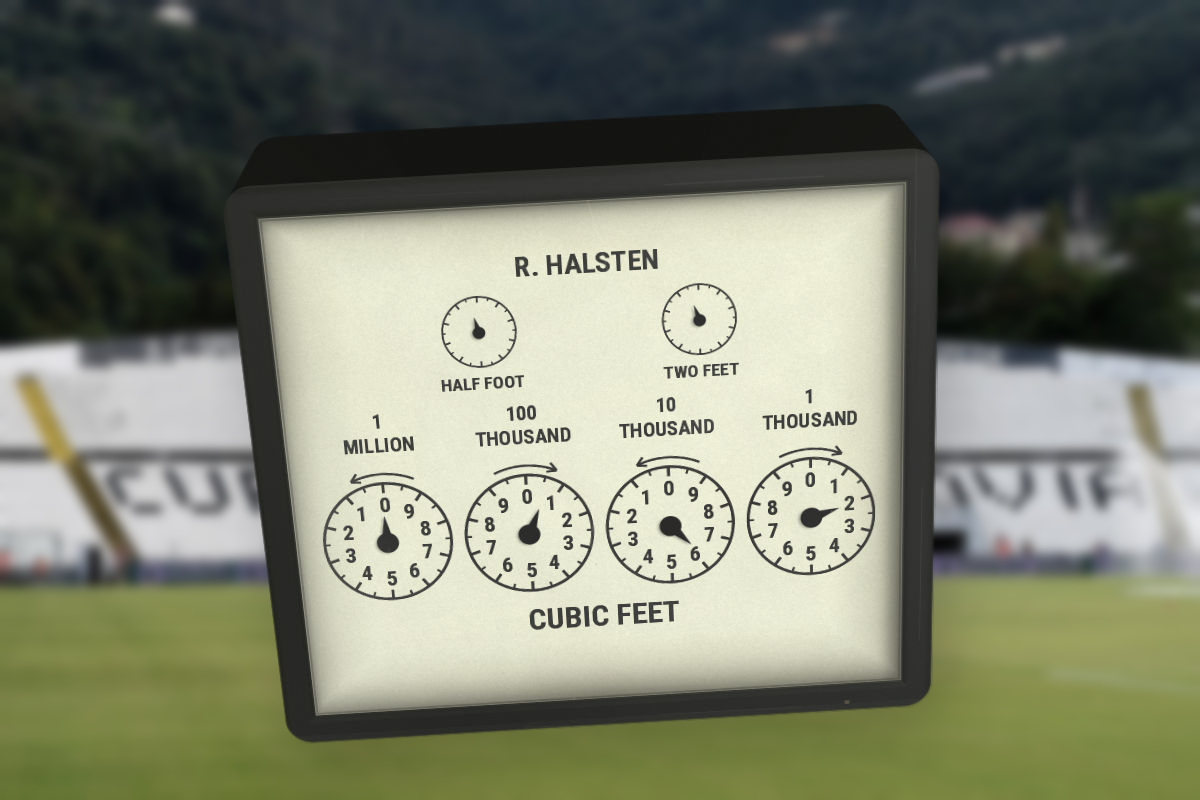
value=6200 unit=ft³
